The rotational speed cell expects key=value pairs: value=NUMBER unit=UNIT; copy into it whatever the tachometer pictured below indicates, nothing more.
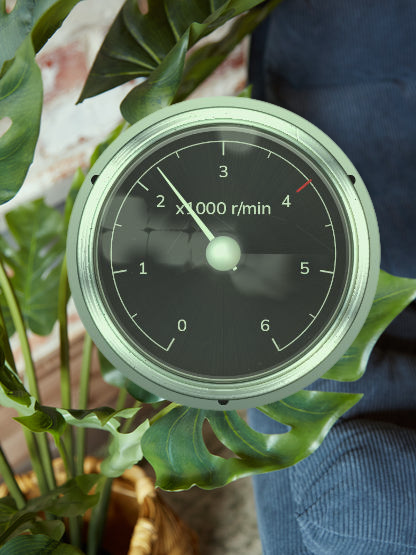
value=2250 unit=rpm
